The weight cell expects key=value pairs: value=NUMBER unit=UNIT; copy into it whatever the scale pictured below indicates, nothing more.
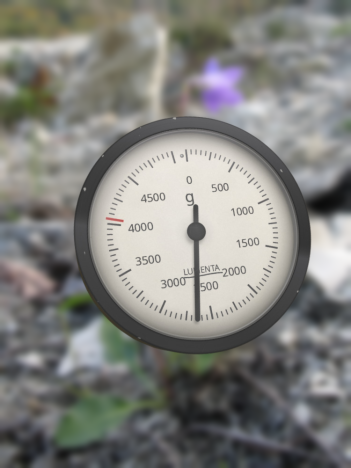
value=2650 unit=g
